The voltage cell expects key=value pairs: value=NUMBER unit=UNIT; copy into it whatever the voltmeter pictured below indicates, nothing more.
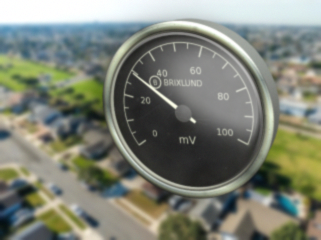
value=30 unit=mV
